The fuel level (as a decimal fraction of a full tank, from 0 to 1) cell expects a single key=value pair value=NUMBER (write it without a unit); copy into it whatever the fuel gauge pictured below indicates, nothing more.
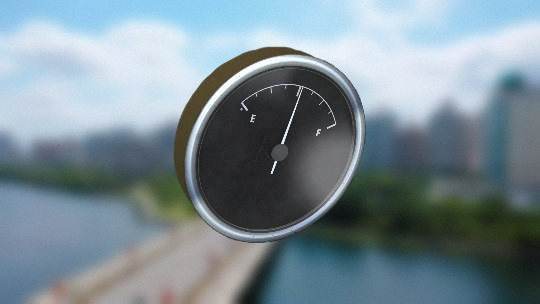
value=0.5
